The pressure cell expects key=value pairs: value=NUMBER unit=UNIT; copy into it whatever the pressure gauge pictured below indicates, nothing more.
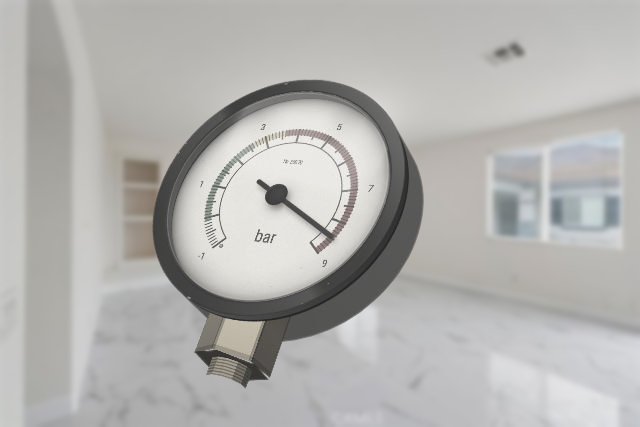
value=8.5 unit=bar
